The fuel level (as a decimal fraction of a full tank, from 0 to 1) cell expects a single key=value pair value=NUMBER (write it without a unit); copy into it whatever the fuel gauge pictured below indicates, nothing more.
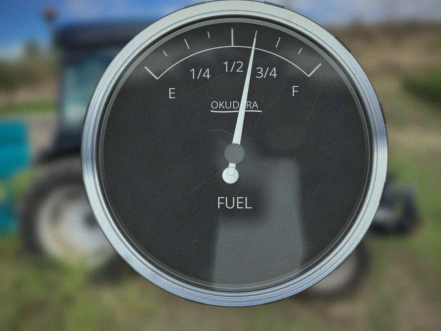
value=0.625
